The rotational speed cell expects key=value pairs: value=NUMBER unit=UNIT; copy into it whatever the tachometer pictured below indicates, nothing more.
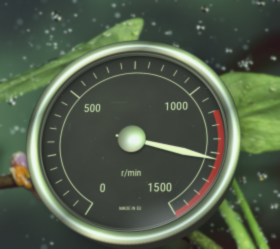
value=1275 unit=rpm
